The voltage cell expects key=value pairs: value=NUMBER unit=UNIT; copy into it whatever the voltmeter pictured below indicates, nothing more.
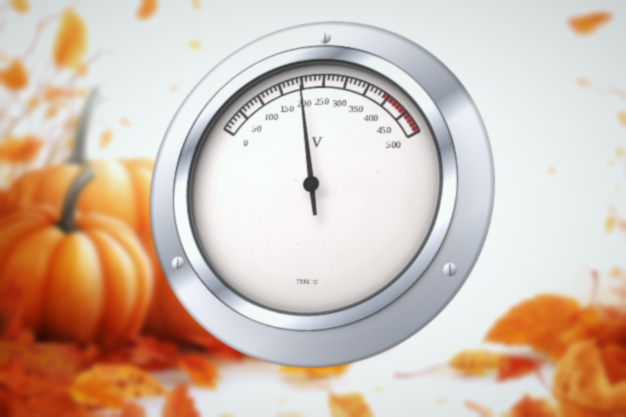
value=200 unit=V
